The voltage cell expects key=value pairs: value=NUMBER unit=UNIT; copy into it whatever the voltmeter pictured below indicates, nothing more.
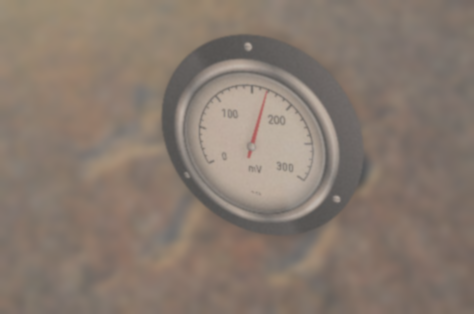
value=170 unit=mV
